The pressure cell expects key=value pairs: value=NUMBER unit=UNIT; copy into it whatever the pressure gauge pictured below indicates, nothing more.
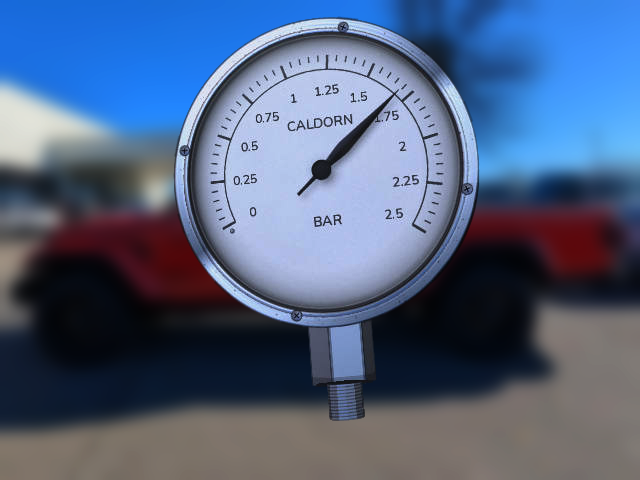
value=1.7 unit=bar
